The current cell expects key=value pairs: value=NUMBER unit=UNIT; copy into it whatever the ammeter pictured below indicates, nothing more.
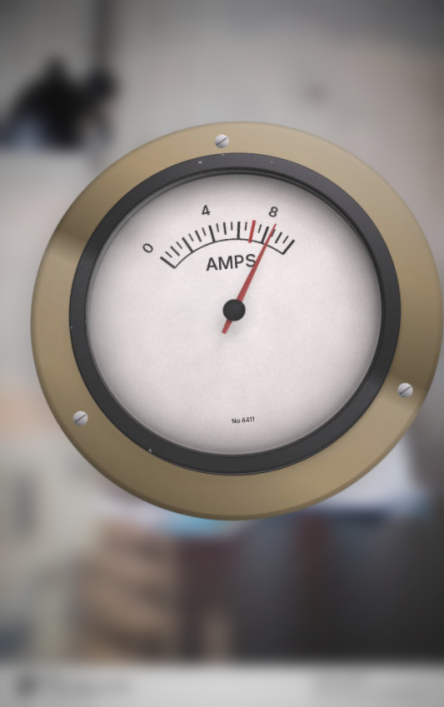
value=8.5 unit=A
